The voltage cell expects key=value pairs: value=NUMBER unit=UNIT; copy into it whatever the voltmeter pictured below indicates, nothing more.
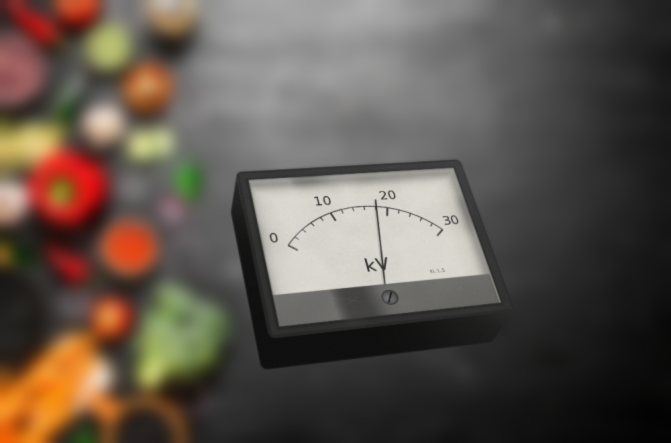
value=18 unit=kV
